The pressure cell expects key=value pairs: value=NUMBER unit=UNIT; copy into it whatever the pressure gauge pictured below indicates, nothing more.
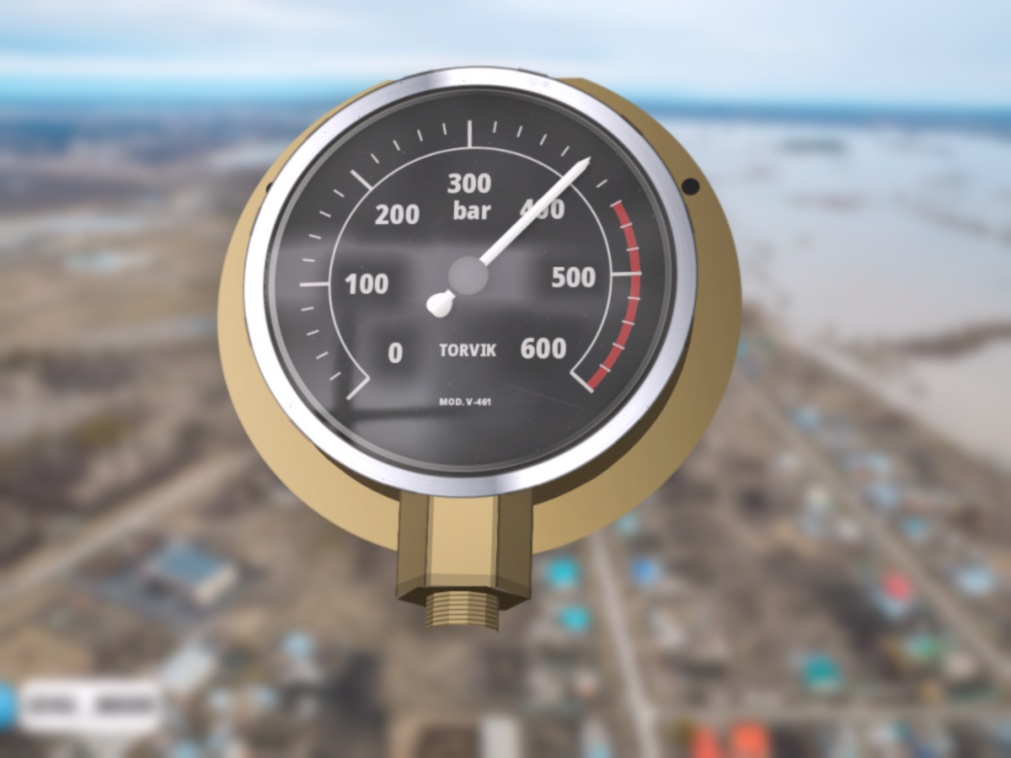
value=400 unit=bar
